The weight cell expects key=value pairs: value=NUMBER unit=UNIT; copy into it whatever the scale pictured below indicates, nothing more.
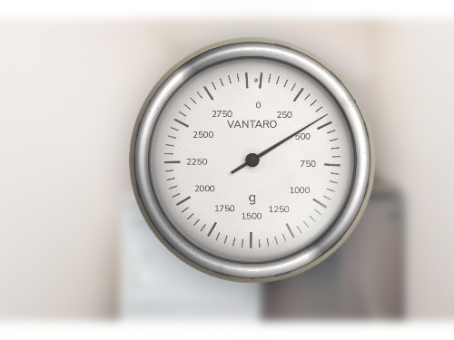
value=450 unit=g
